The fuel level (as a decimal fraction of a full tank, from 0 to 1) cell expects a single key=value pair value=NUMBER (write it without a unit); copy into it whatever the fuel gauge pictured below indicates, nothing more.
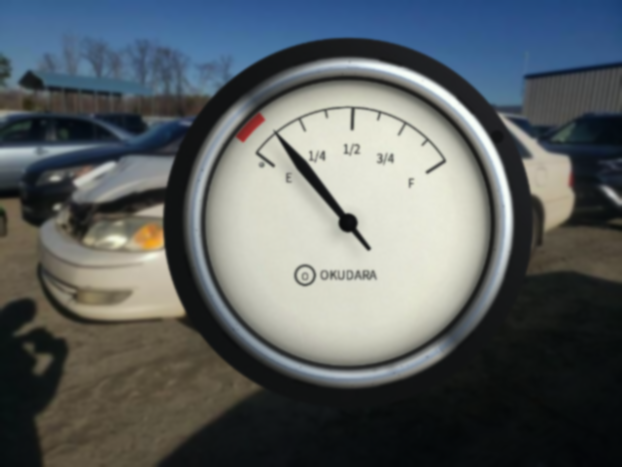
value=0.125
